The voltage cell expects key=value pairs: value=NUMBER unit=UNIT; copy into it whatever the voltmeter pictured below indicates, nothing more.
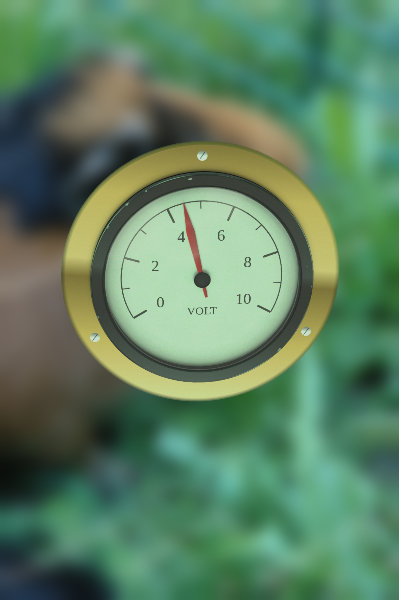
value=4.5 unit=V
